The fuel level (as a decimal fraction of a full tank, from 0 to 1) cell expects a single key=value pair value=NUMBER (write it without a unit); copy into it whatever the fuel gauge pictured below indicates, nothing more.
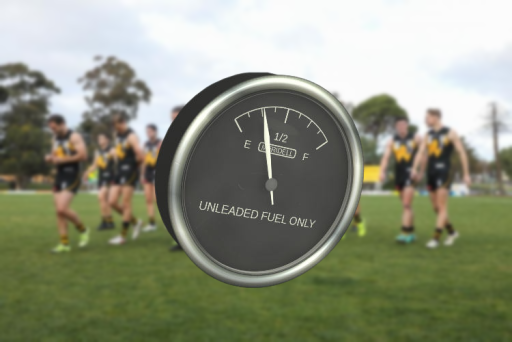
value=0.25
